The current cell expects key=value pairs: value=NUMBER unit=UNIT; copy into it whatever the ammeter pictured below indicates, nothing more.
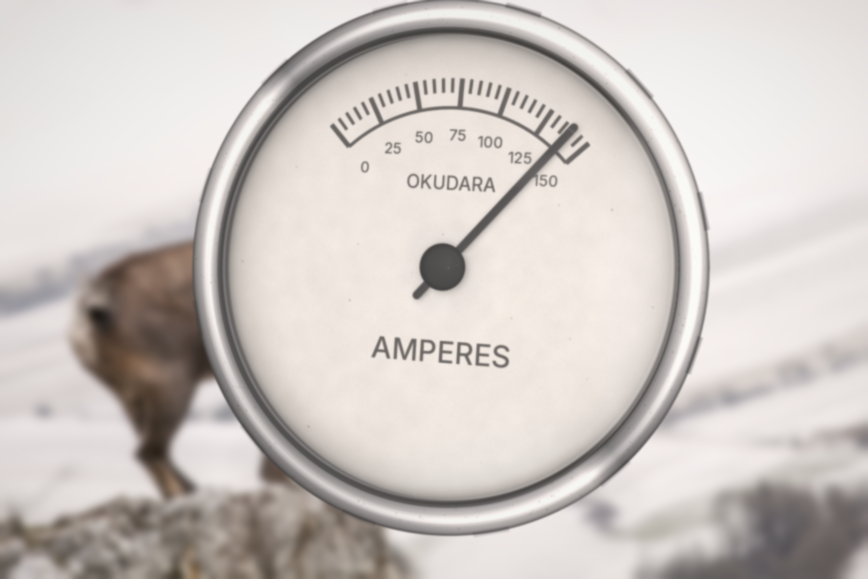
value=140 unit=A
